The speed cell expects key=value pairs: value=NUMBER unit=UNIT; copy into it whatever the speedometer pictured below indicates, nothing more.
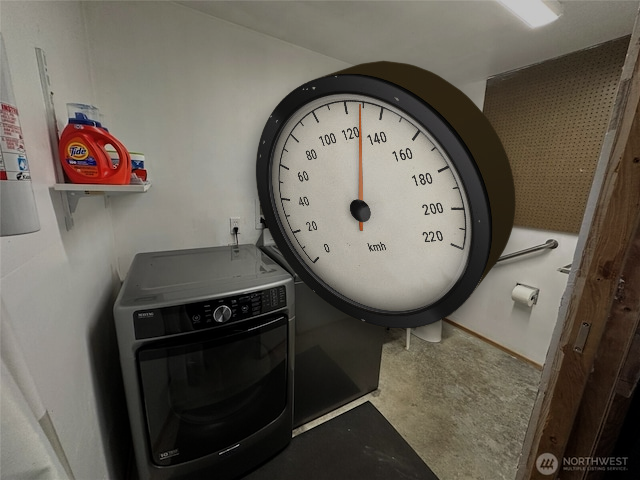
value=130 unit=km/h
